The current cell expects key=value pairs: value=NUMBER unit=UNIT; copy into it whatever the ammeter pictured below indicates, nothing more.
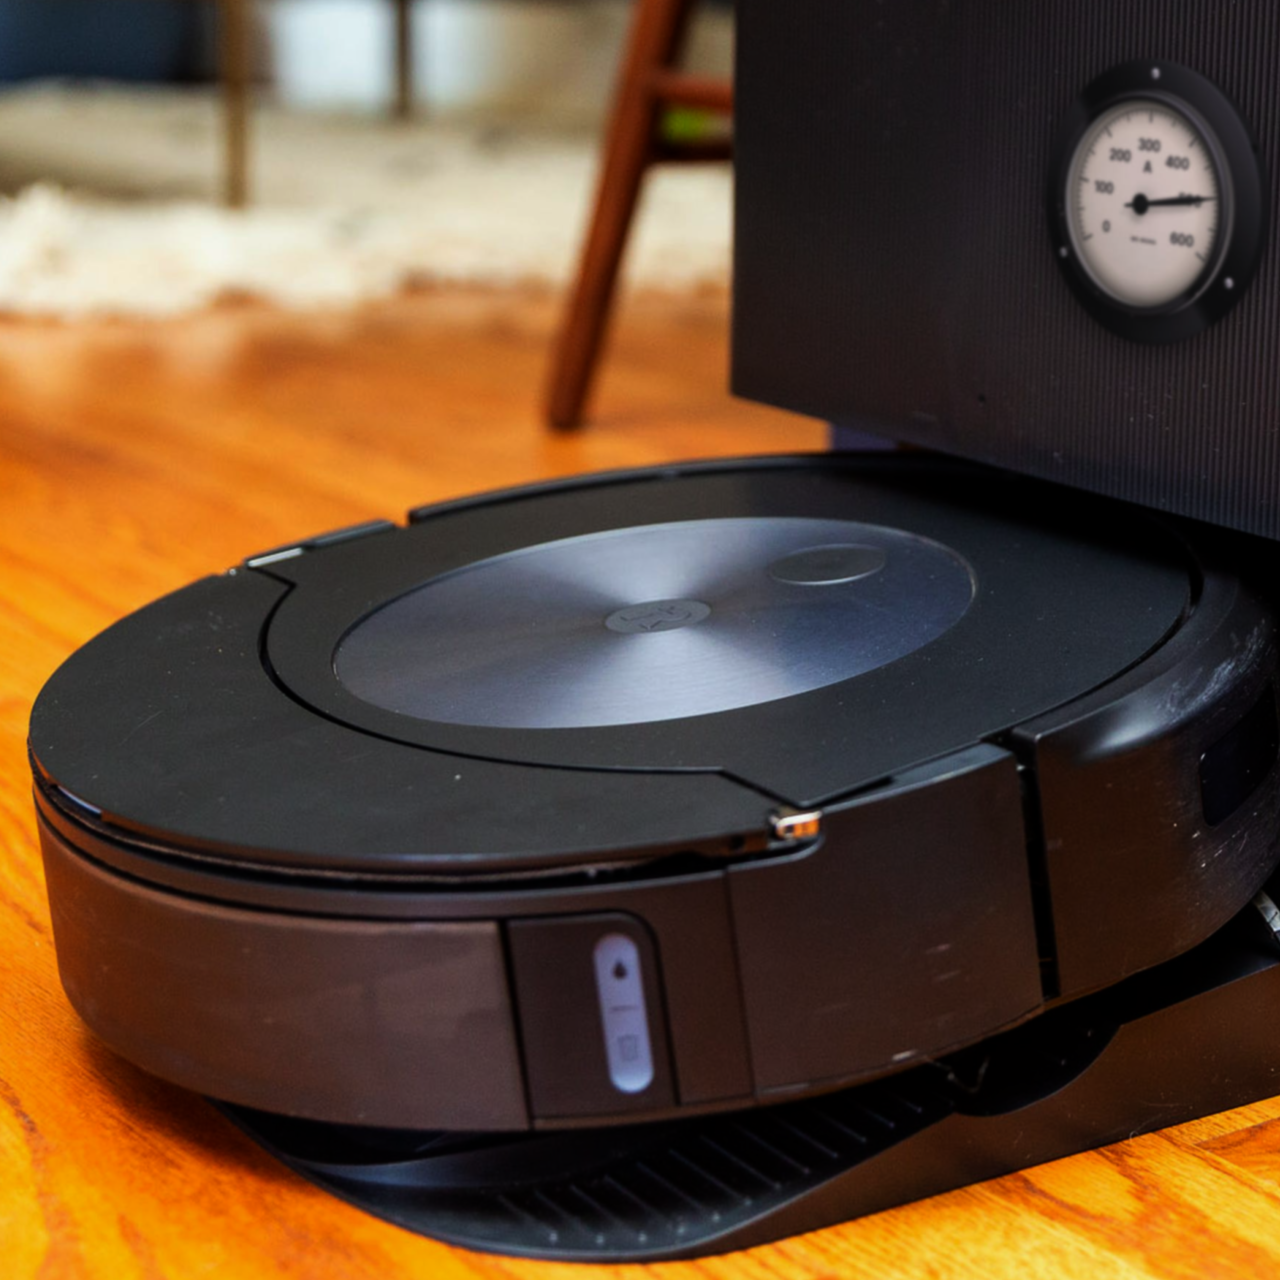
value=500 unit=A
